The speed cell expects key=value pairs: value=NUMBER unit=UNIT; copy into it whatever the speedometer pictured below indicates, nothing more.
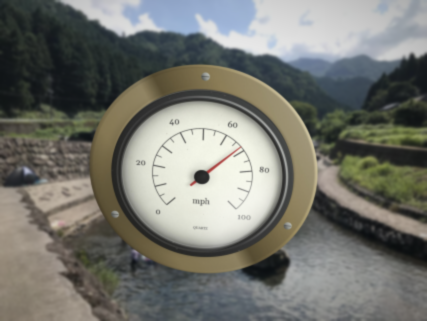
value=67.5 unit=mph
